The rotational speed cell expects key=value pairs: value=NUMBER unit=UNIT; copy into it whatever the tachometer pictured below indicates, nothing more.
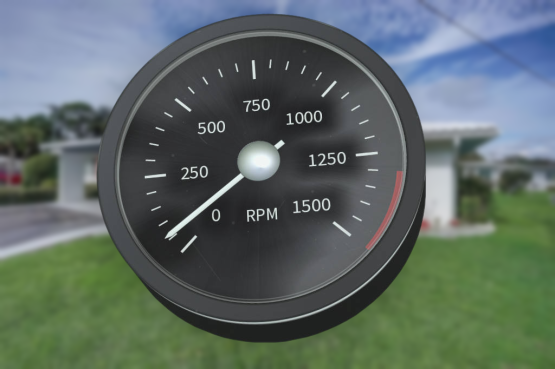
value=50 unit=rpm
